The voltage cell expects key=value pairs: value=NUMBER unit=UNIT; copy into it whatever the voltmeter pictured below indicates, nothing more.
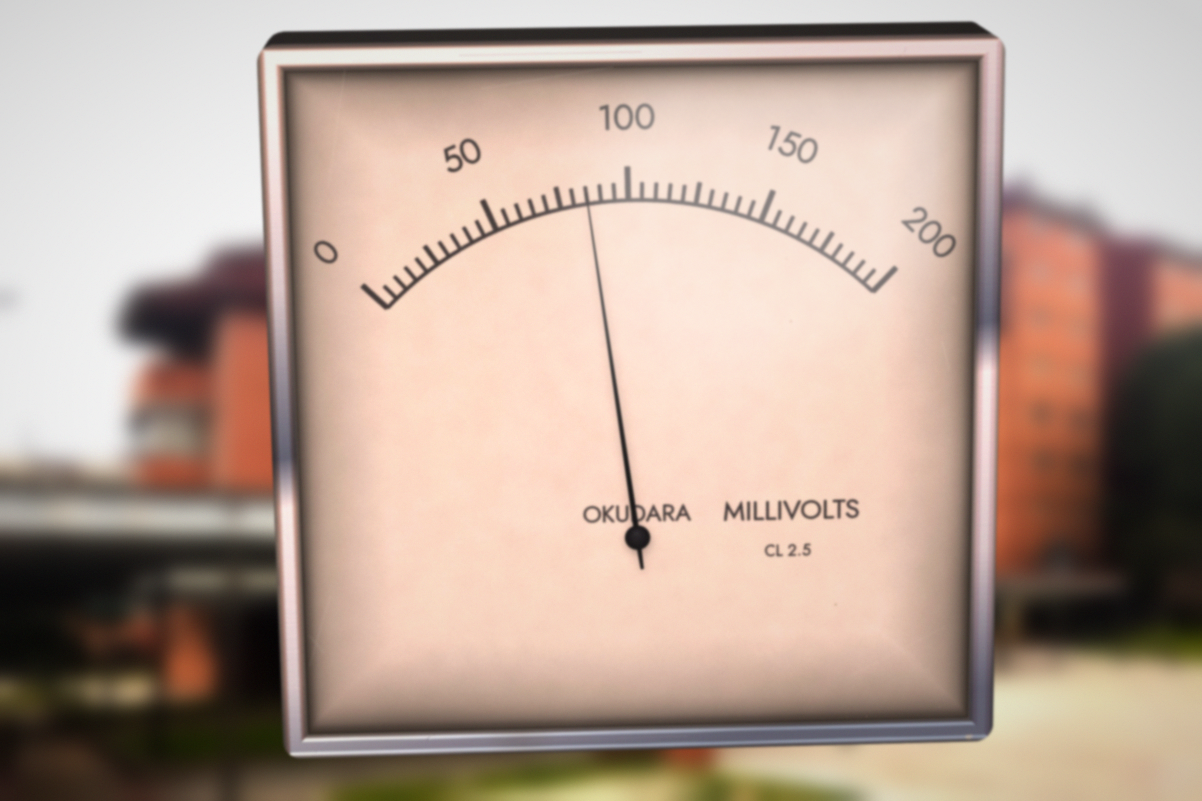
value=85 unit=mV
